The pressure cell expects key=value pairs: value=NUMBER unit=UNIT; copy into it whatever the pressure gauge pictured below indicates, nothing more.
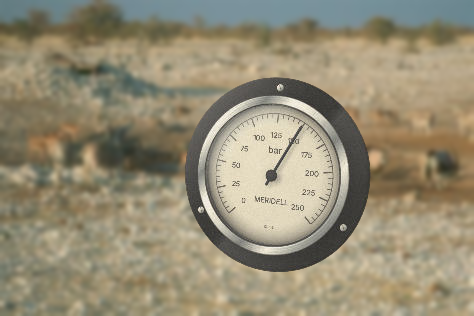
value=150 unit=bar
